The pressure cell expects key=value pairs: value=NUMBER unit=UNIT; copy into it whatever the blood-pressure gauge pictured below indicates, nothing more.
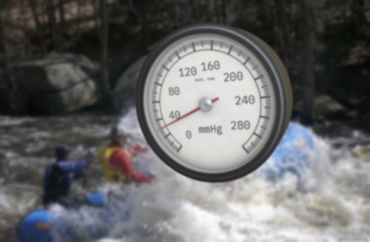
value=30 unit=mmHg
